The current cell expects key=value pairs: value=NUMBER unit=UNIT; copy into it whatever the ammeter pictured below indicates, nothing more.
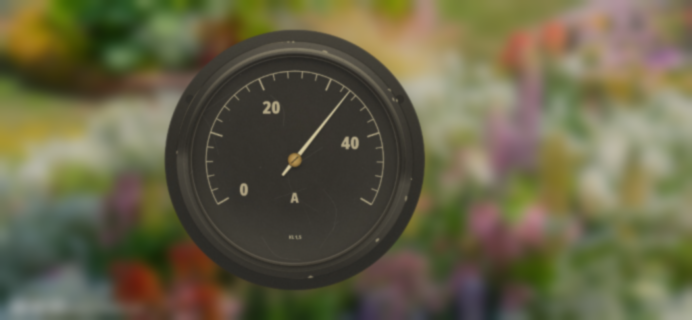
value=33 unit=A
